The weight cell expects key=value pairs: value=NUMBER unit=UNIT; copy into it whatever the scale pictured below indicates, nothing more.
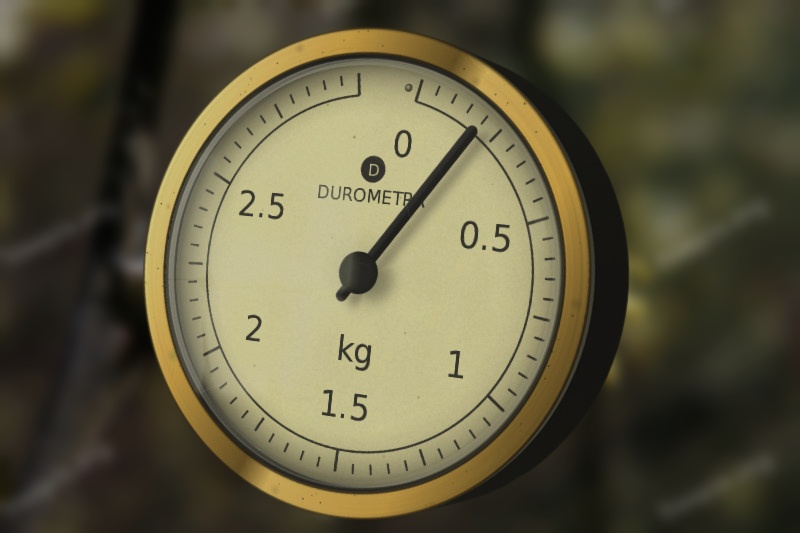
value=0.2 unit=kg
